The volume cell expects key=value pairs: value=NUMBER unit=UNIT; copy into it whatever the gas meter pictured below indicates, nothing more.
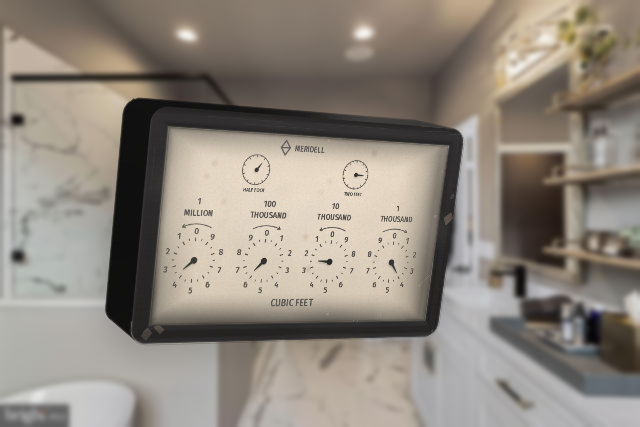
value=362400 unit=ft³
